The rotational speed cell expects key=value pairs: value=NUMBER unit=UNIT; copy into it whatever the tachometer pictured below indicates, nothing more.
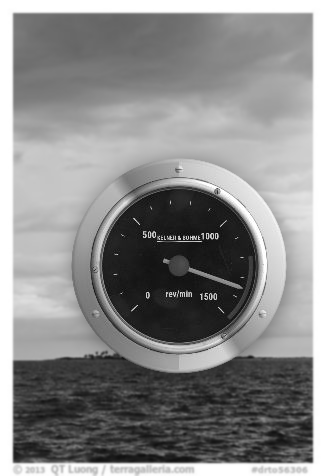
value=1350 unit=rpm
